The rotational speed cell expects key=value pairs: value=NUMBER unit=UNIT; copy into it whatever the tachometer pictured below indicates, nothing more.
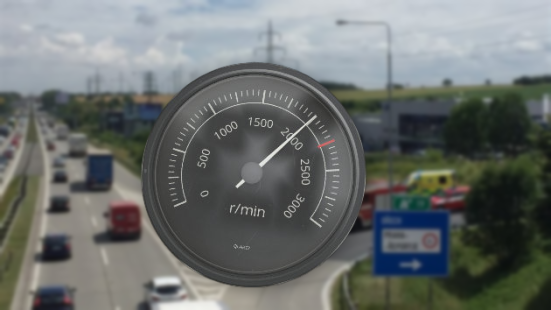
value=2000 unit=rpm
